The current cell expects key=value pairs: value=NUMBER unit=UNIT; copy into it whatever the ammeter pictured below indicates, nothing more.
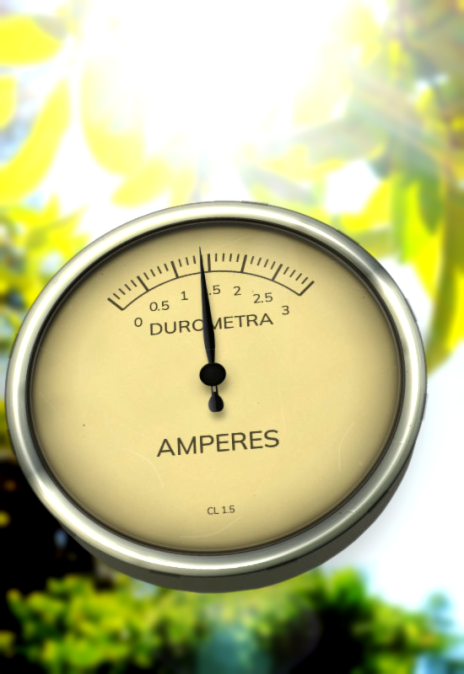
value=1.4 unit=A
